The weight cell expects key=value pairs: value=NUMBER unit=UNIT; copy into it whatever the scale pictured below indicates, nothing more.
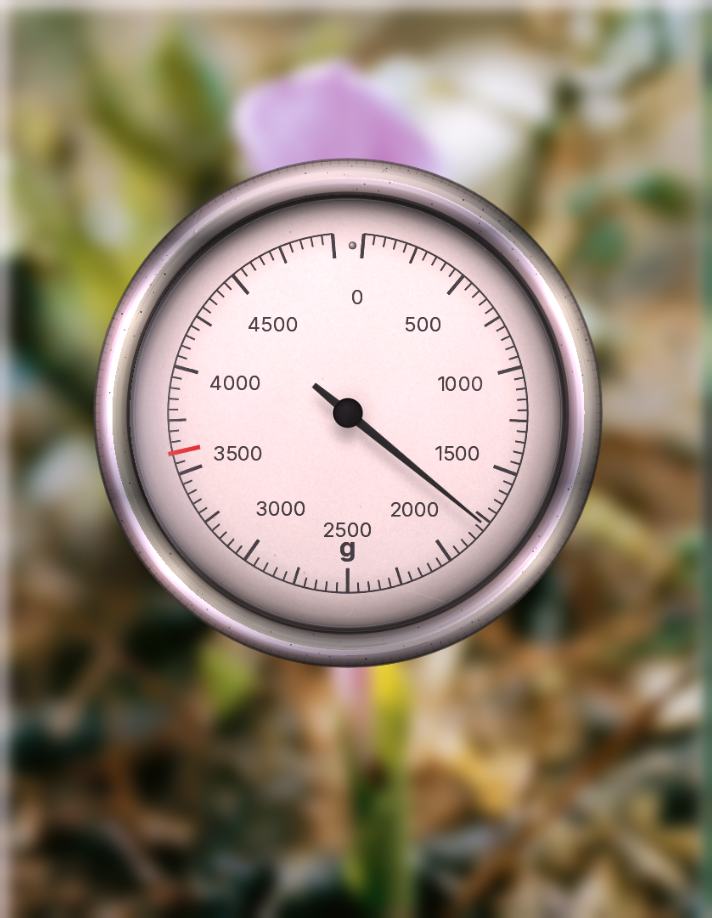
value=1775 unit=g
